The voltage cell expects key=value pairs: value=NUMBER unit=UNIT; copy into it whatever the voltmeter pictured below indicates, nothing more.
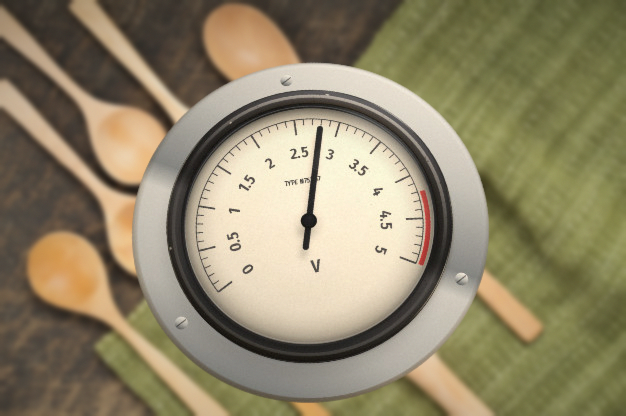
value=2.8 unit=V
